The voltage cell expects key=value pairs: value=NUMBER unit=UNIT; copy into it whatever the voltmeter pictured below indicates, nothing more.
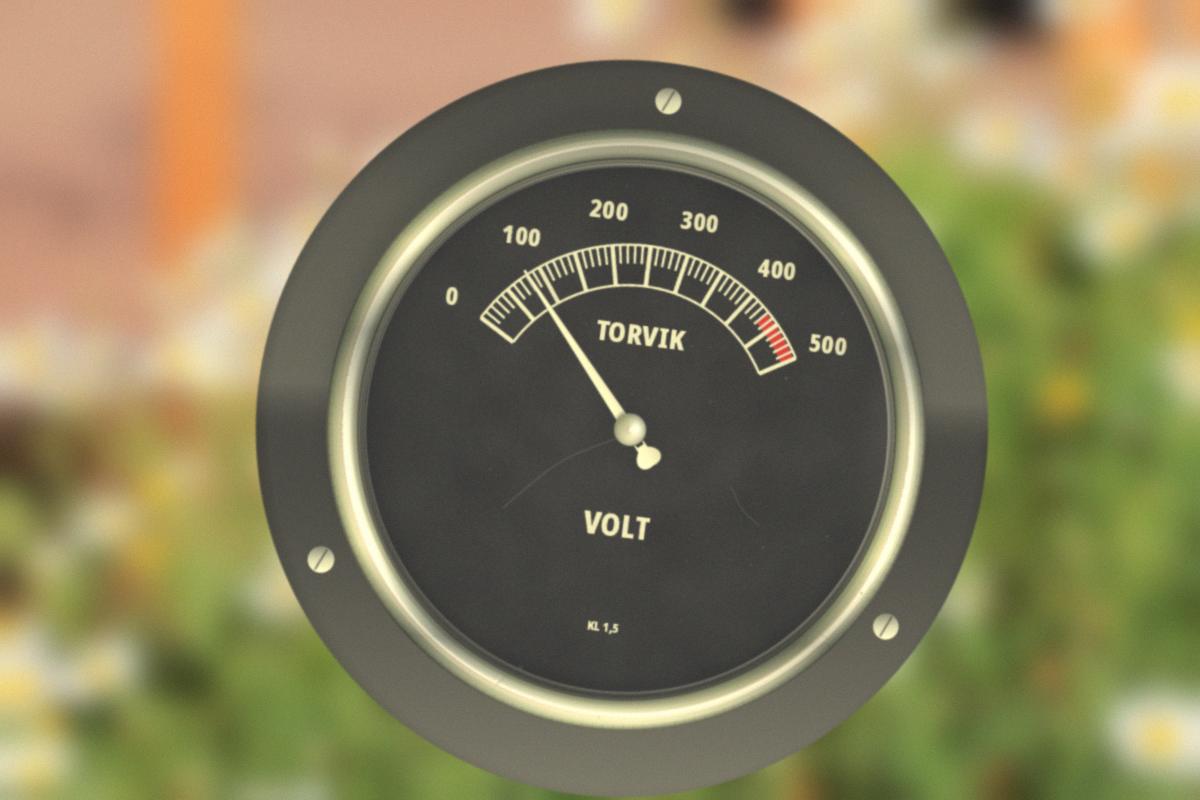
value=80 unit=V
